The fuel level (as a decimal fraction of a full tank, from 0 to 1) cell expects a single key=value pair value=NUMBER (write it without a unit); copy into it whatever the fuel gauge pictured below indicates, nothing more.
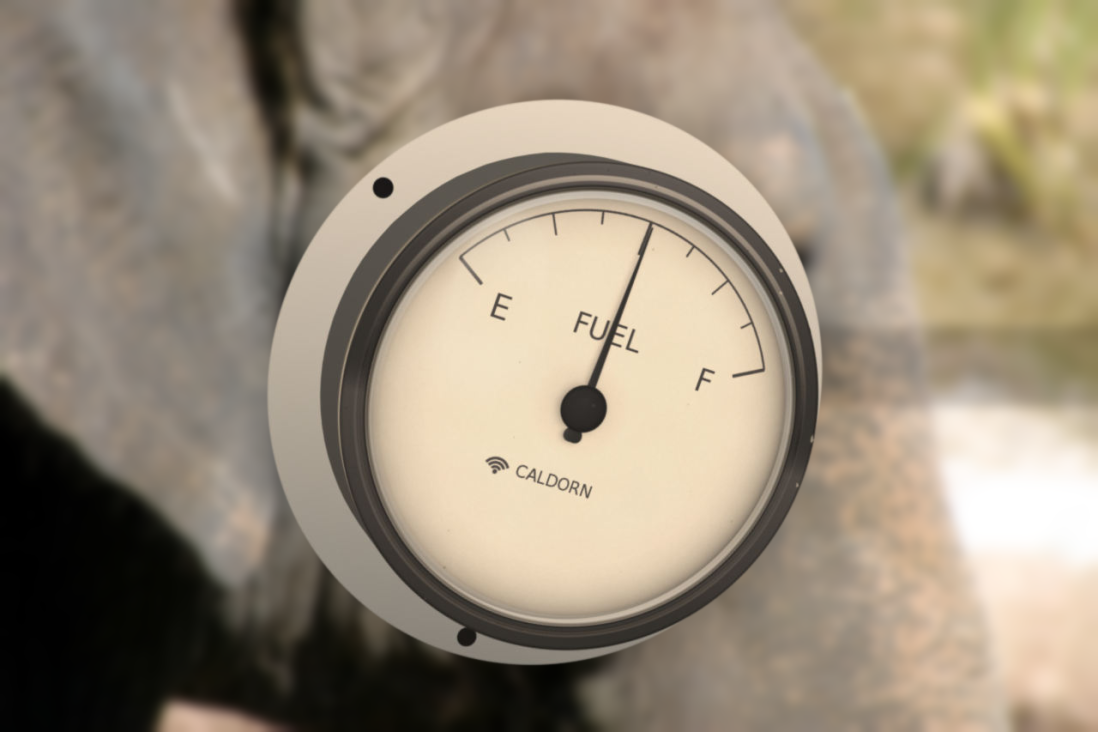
value=0.5
